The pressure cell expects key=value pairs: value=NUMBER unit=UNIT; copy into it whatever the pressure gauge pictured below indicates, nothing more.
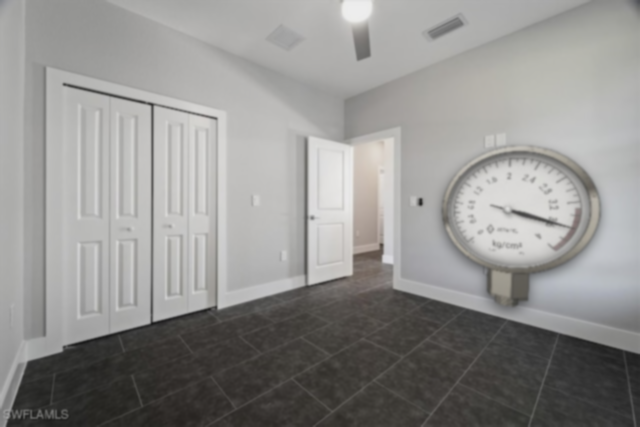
value=3.6 unit=kg/cm²
